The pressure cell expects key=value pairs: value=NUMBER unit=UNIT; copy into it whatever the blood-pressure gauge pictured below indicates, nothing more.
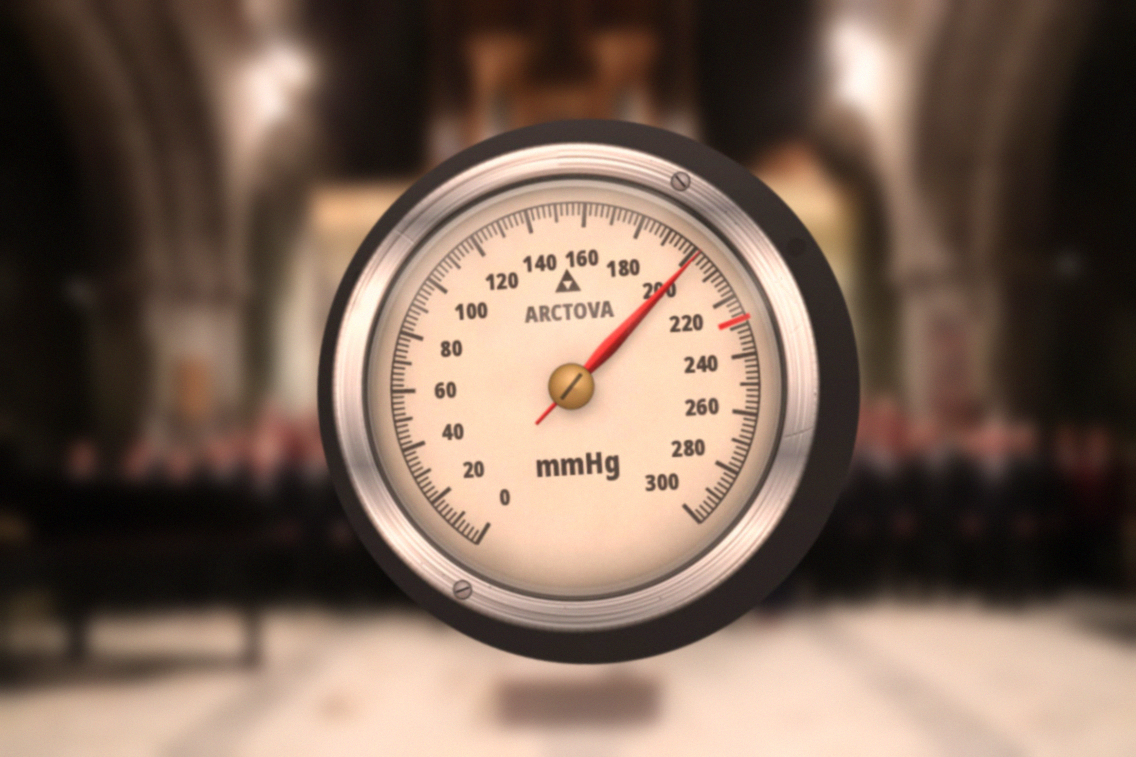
value=202 unit=mmHg
